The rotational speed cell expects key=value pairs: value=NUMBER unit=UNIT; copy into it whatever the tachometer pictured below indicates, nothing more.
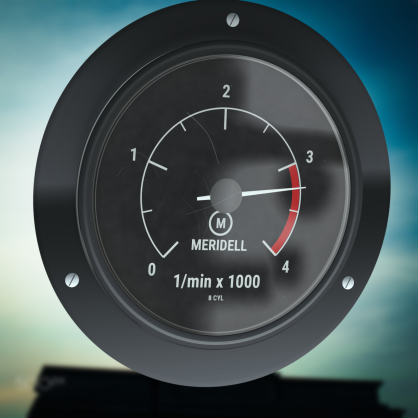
value=3250 unit=rpm
